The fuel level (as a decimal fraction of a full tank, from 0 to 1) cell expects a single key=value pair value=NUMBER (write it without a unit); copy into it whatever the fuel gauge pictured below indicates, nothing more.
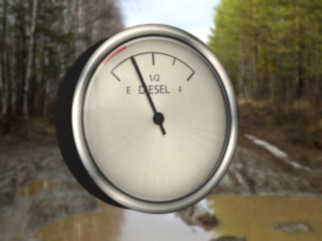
value=0.25
